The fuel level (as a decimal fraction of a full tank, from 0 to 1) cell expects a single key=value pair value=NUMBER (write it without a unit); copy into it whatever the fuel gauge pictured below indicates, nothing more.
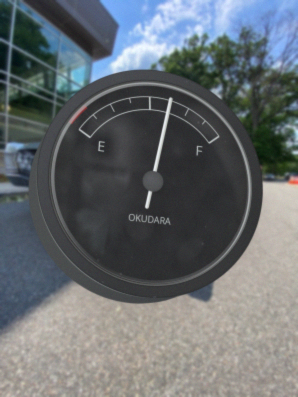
value=0.625
